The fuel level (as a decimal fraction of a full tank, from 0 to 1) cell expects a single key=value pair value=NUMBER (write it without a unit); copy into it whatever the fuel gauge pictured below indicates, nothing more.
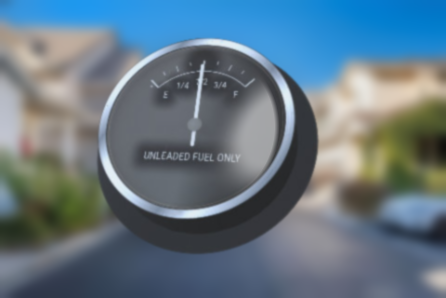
value=0.5
